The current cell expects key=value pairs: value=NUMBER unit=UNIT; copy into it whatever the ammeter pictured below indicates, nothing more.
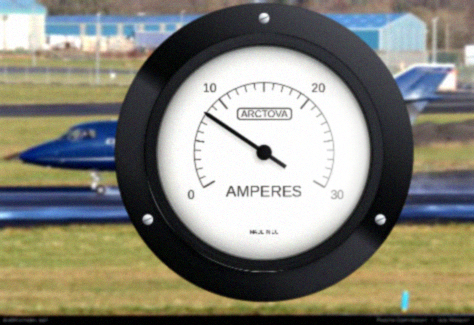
value=8 unit=A
